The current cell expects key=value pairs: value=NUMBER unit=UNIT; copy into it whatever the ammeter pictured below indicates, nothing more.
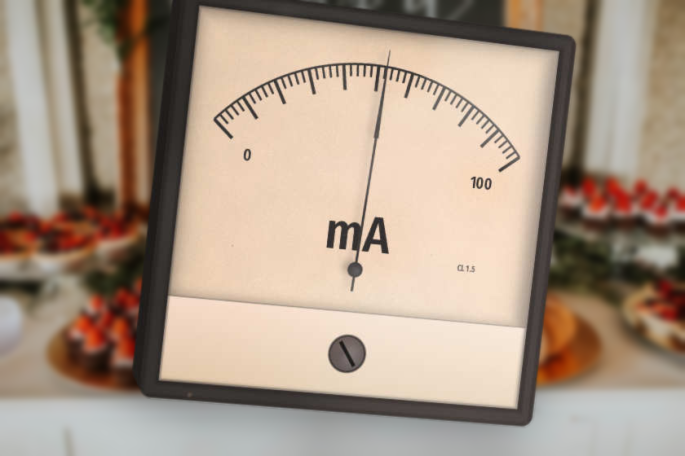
value=52 unit=mA
